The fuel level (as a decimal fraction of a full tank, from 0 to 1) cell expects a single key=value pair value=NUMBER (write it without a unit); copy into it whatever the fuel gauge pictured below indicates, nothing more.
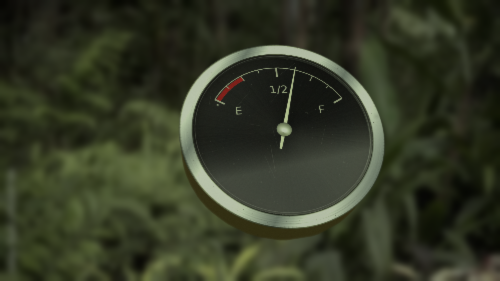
value=0.625
